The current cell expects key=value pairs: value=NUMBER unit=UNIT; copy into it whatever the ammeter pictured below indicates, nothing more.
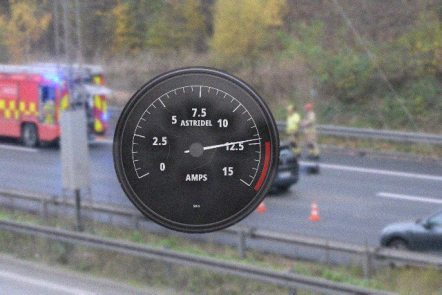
value=12.25 unit=A
